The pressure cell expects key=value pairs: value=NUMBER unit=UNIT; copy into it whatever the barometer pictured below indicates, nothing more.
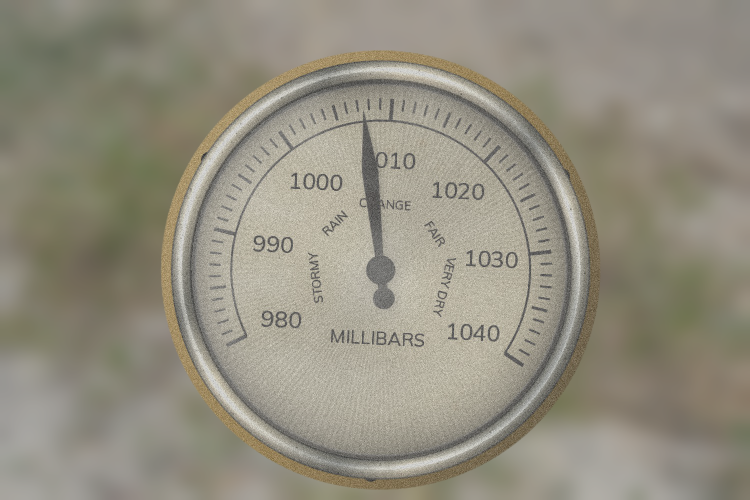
value=1007.5 unit=mbar
